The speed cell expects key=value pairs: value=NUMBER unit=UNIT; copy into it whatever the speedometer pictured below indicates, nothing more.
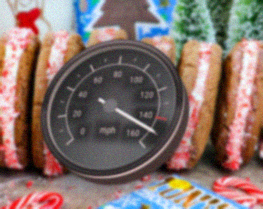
value=150 unit=mph
